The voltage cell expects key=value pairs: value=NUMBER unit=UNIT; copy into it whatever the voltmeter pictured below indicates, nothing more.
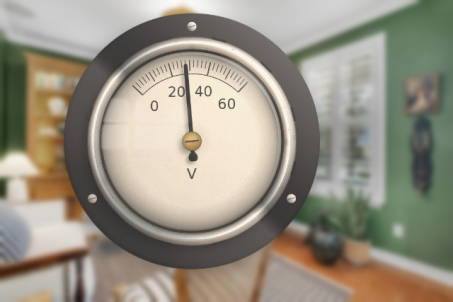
value=28 unit=V
